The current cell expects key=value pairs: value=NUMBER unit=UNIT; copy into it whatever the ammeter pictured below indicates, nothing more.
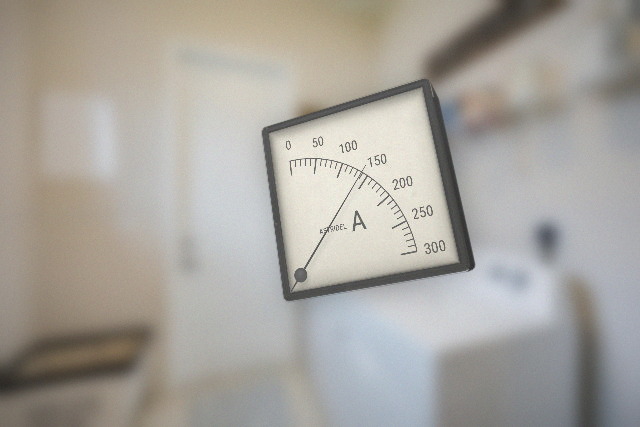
value=140 unit=A
